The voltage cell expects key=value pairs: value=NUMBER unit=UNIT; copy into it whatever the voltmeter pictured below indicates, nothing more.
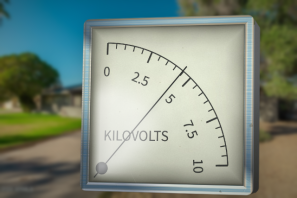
value=4.5 unit=kV
